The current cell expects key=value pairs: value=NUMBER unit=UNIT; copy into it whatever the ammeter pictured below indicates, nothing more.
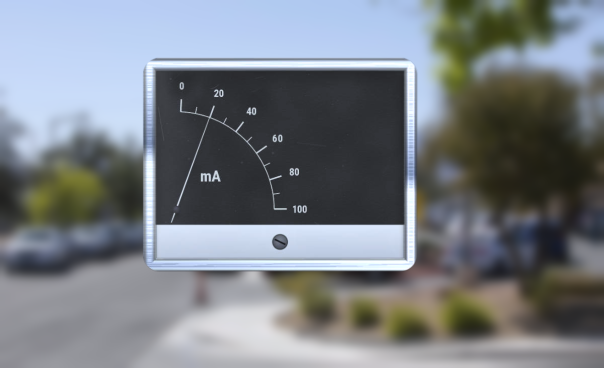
value=20 unit=mA
